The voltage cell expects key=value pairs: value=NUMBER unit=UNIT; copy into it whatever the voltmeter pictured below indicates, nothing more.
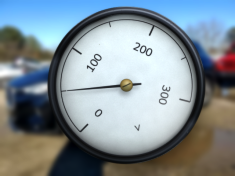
value=50 unit=V
